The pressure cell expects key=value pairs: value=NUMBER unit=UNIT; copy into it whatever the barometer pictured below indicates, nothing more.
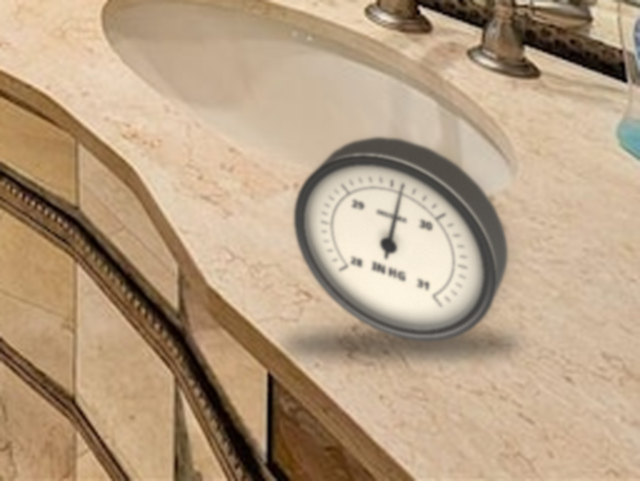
value=29.6 unit=inHg
